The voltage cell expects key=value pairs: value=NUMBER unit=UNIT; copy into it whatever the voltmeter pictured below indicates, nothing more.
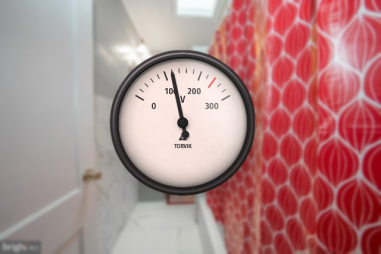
value=120 unit=V
